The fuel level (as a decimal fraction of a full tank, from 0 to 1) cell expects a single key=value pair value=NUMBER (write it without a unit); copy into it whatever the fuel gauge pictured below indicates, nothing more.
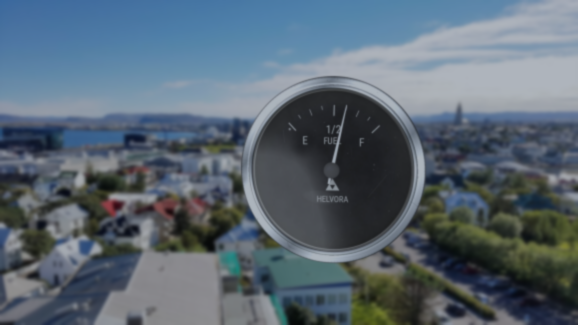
value=0.625
